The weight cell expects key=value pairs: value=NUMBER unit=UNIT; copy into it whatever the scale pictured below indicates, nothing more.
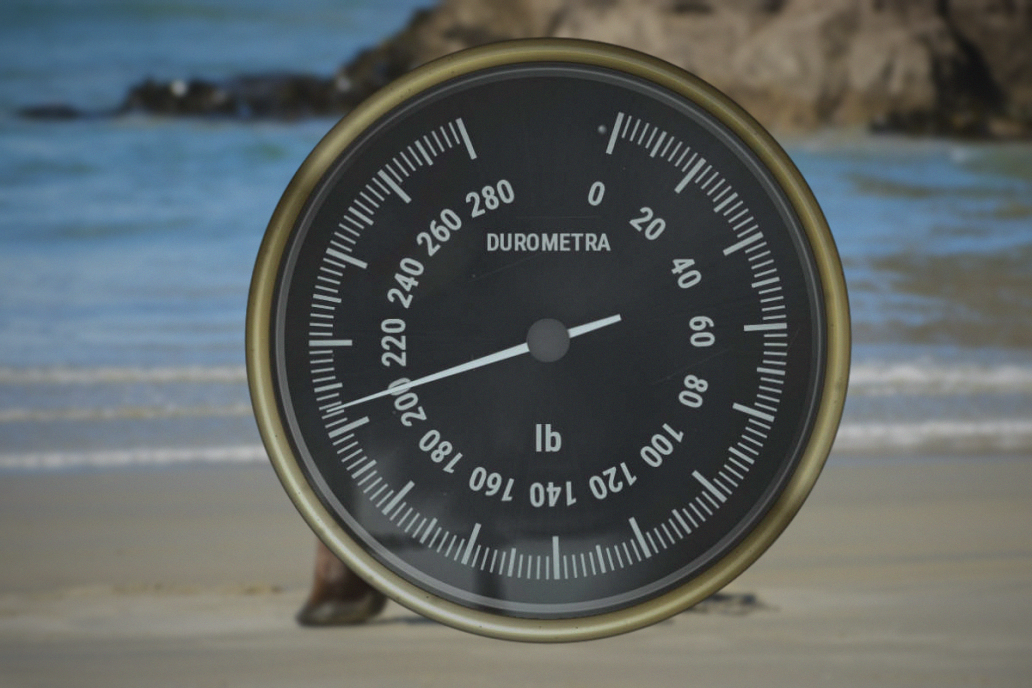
value=205 unit=lb
